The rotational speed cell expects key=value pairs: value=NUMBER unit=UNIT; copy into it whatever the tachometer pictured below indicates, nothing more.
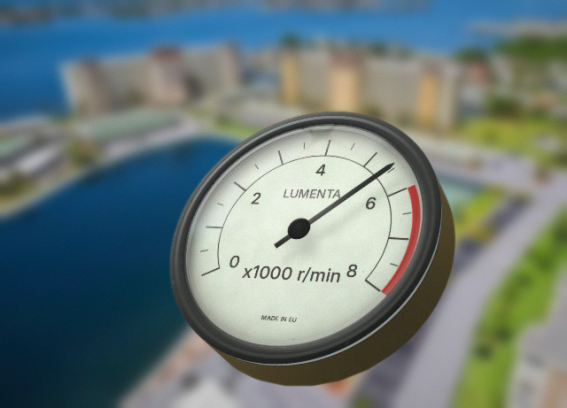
value=5500 unit=rpm
